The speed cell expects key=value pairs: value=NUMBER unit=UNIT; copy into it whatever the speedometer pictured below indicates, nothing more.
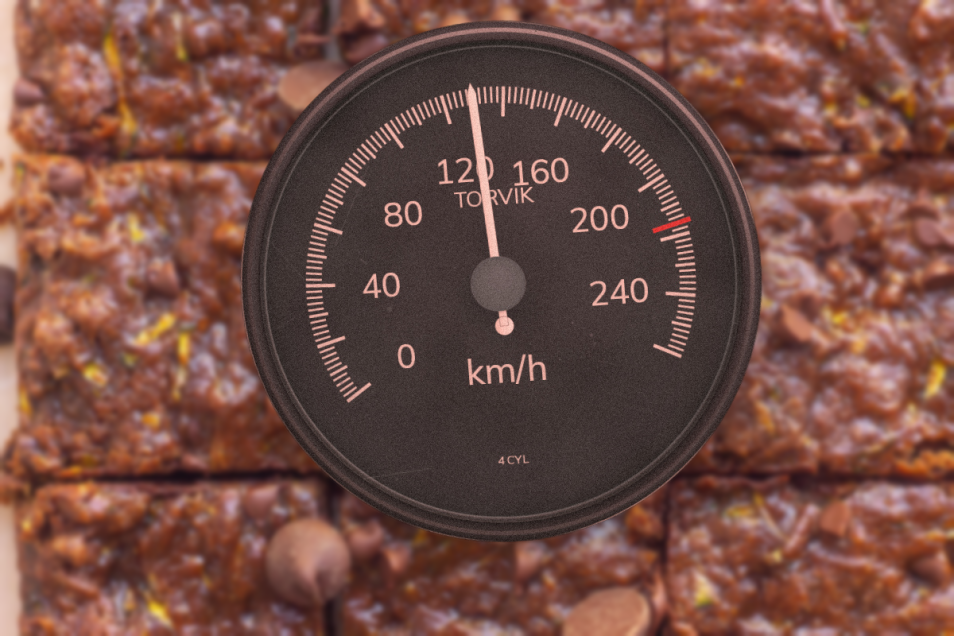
value=130 unit=km/h
